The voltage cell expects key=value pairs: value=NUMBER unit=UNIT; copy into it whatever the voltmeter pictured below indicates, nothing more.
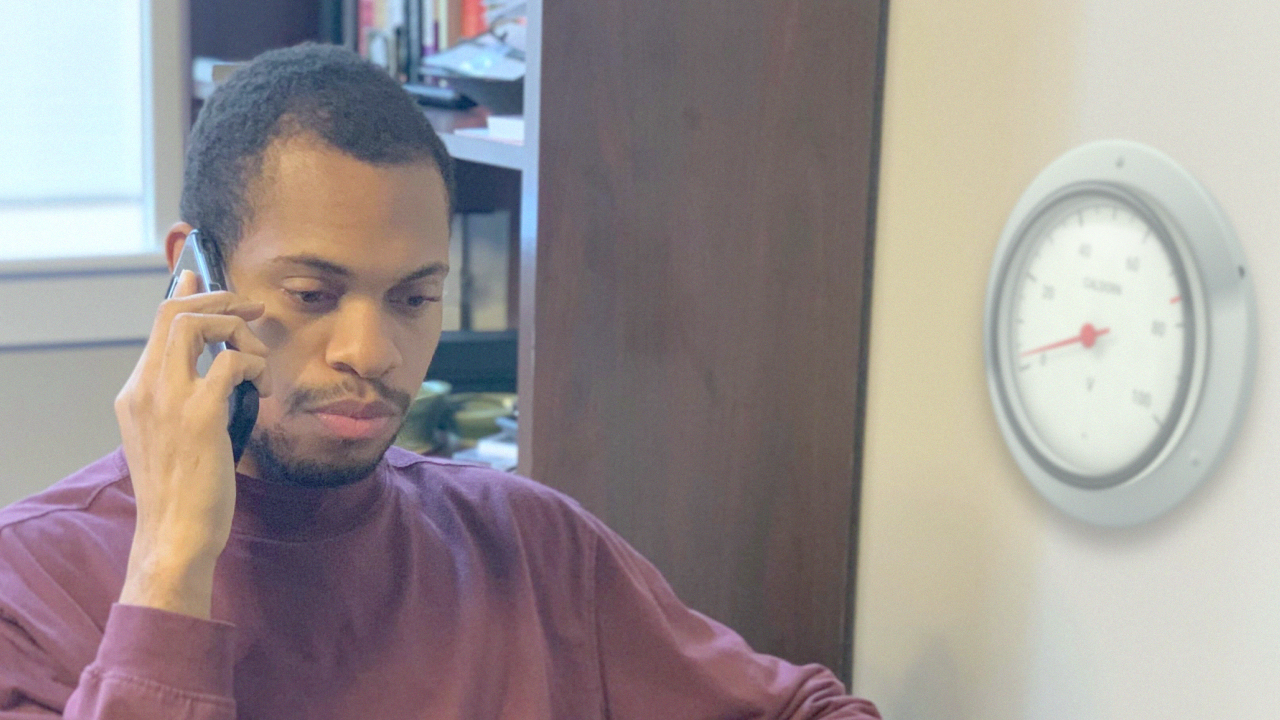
value=2.5 unit=V
